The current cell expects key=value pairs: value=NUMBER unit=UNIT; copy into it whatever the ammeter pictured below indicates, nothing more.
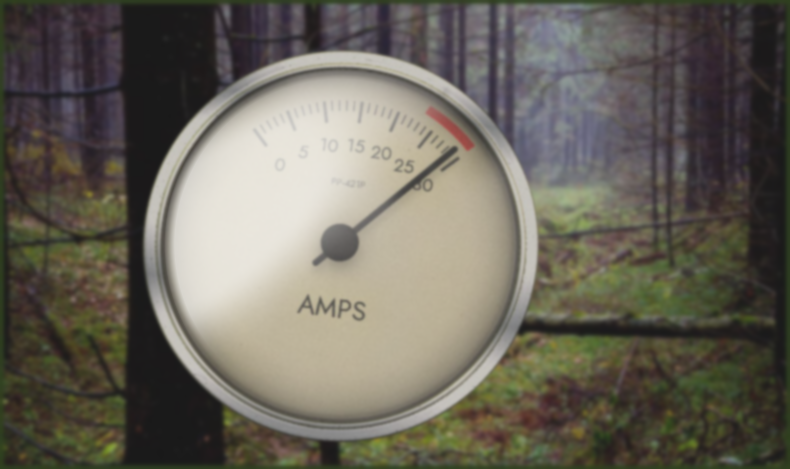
value=29 unit=A
